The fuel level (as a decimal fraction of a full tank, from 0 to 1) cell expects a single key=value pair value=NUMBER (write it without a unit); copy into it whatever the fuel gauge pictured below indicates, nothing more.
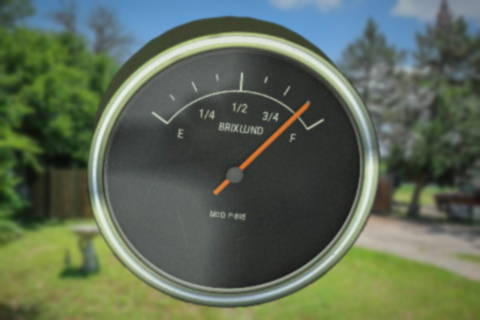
value=0.875
